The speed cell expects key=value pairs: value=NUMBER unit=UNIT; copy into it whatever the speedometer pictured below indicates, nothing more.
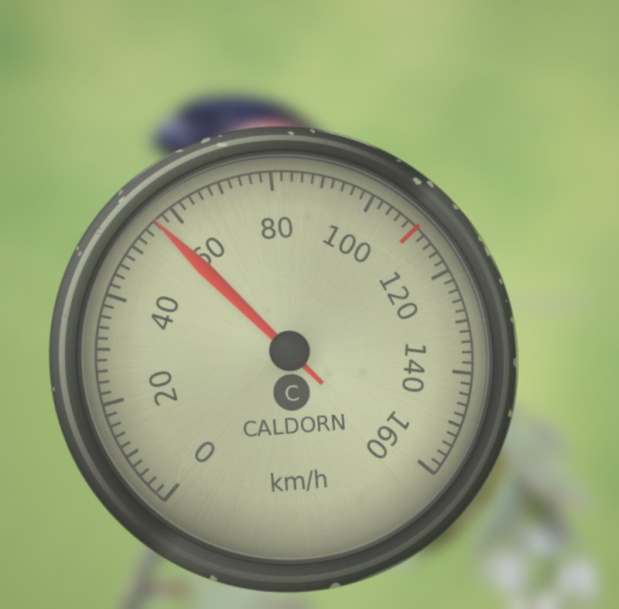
value=56 unit=km/h
